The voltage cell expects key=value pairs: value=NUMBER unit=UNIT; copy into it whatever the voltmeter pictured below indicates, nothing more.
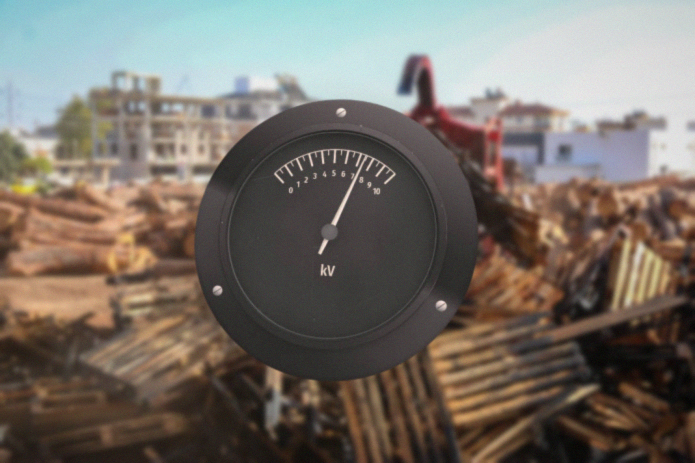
value=7.5 unit=kV
